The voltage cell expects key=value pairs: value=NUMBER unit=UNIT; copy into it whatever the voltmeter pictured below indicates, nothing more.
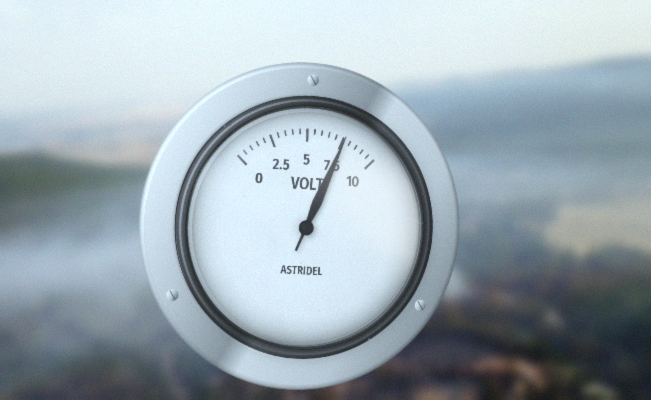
value=7.5 unit=V
